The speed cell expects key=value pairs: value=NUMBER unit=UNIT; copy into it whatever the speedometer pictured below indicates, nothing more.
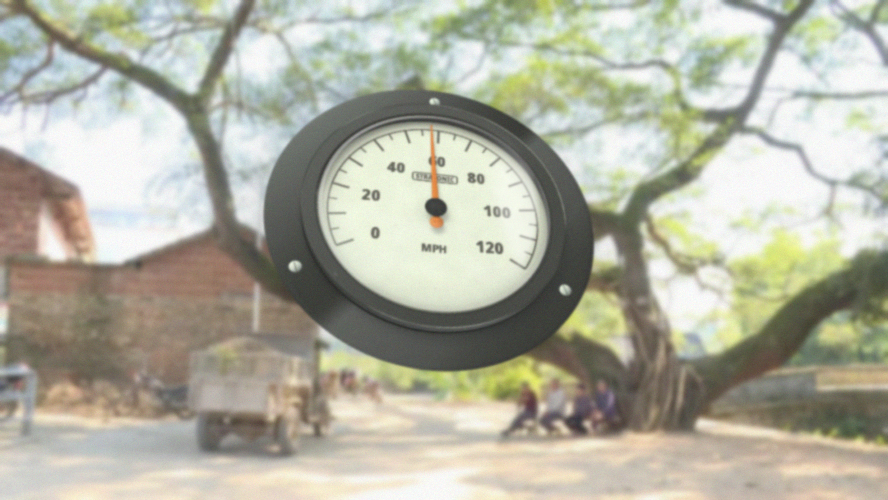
value=57.5 unit=mph
